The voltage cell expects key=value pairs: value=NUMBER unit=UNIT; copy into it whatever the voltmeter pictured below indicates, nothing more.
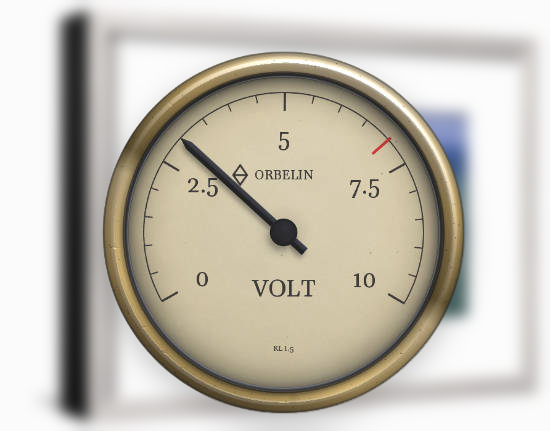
value=3 unit=V
